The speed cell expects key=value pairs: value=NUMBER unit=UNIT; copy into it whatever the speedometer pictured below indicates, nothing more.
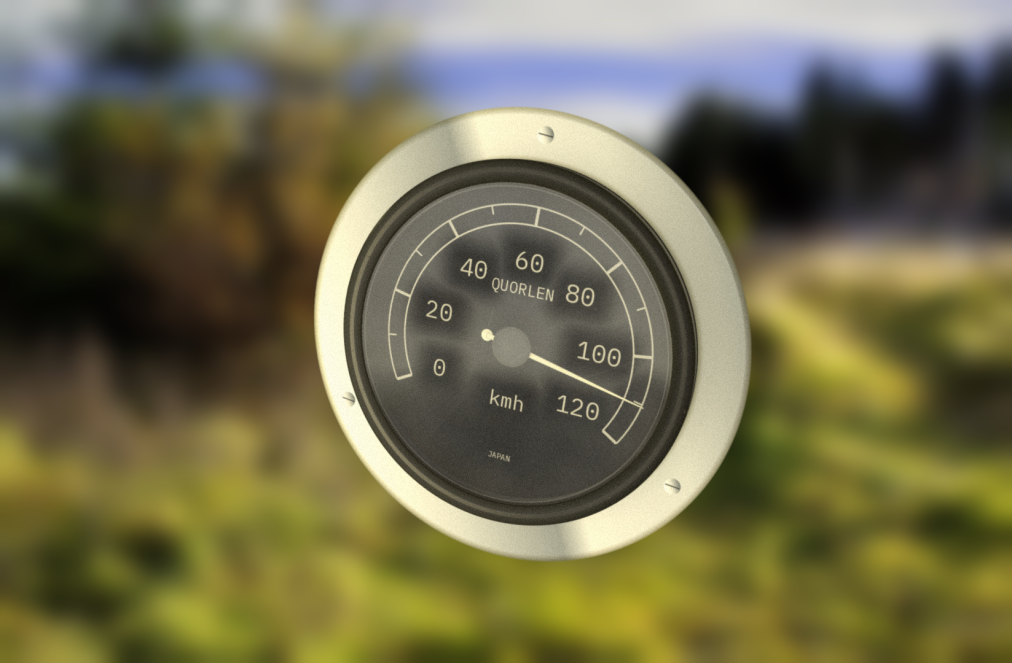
value=110 unit=km/h
